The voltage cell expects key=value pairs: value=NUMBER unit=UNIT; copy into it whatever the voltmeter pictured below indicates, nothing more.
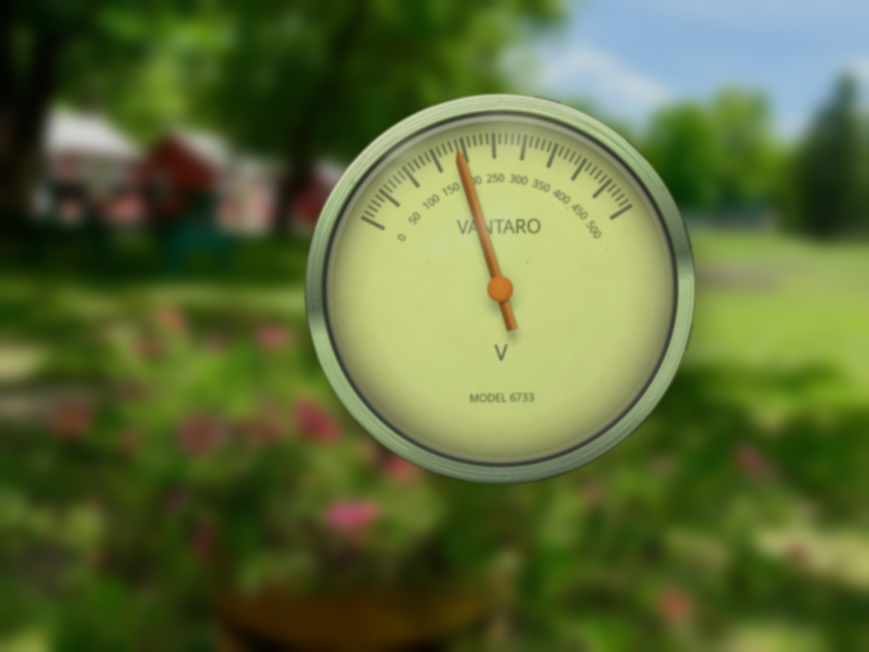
value=190 unit=V
